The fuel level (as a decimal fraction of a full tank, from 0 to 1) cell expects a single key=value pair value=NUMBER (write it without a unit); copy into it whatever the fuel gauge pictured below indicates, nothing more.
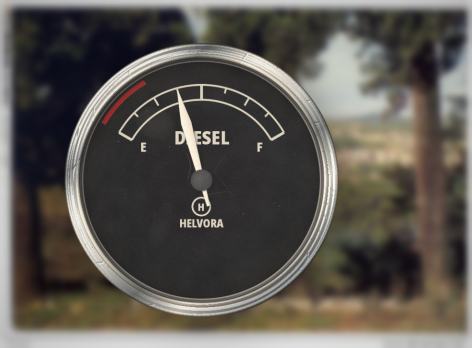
value=0.375
